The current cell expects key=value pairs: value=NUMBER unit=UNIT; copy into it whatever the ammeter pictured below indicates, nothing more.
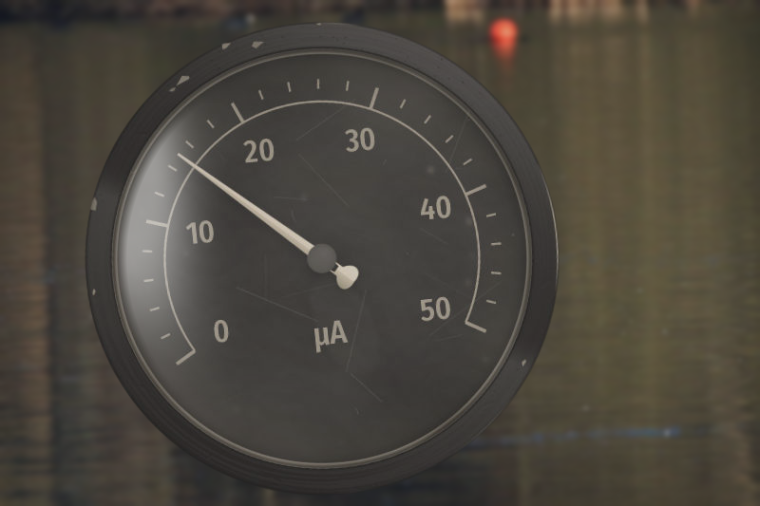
value=15 unit=µA
